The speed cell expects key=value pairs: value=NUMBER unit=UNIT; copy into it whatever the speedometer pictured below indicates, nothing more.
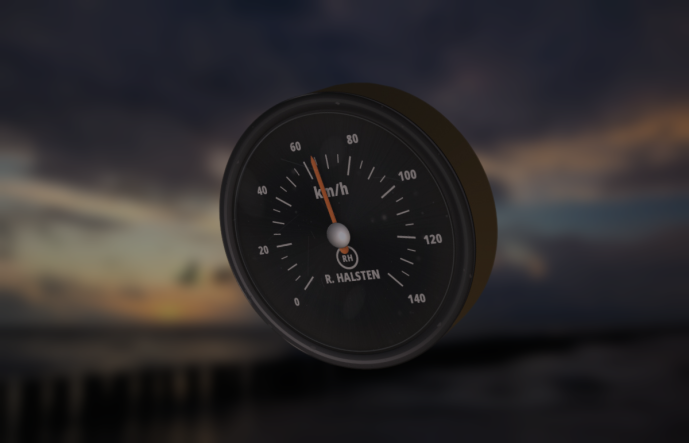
value=65 unit=km/h
